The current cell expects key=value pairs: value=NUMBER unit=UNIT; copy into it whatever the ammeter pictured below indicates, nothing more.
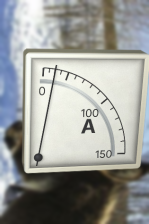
value=30 unit=A
